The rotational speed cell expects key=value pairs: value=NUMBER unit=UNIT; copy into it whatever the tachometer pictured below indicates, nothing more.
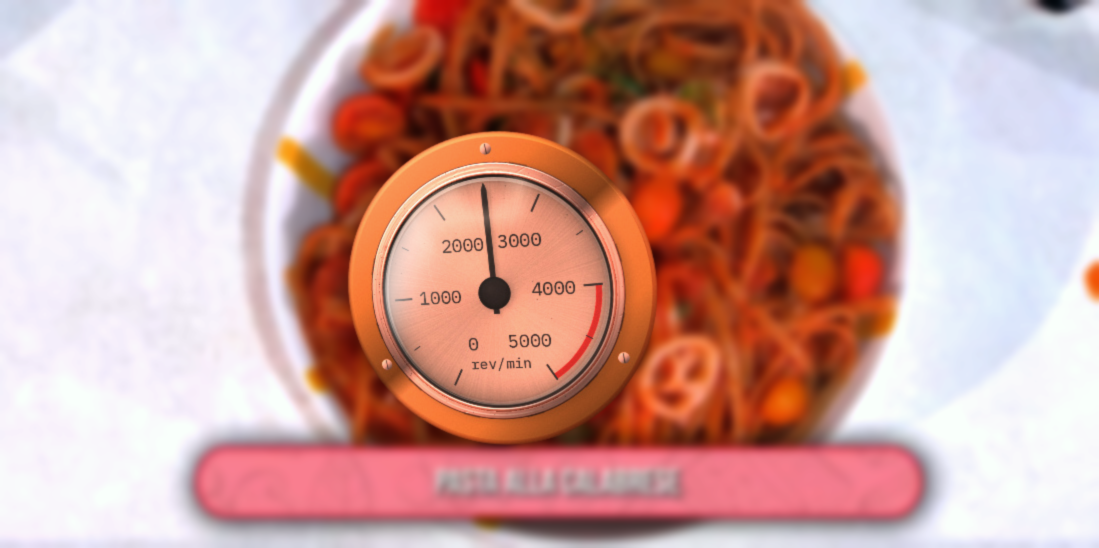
value=2500 unit=rpm
